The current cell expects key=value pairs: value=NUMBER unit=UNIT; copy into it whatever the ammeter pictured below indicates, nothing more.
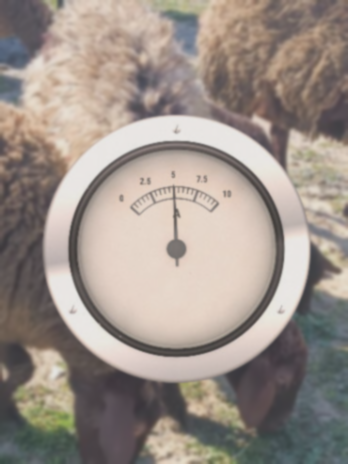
value=5 unit=A
